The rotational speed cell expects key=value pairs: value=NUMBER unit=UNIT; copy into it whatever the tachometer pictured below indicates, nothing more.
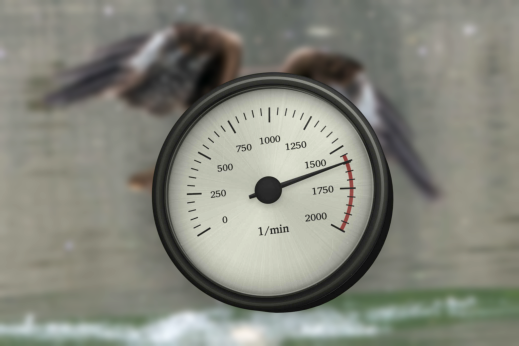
value=1600 unit=rpm
